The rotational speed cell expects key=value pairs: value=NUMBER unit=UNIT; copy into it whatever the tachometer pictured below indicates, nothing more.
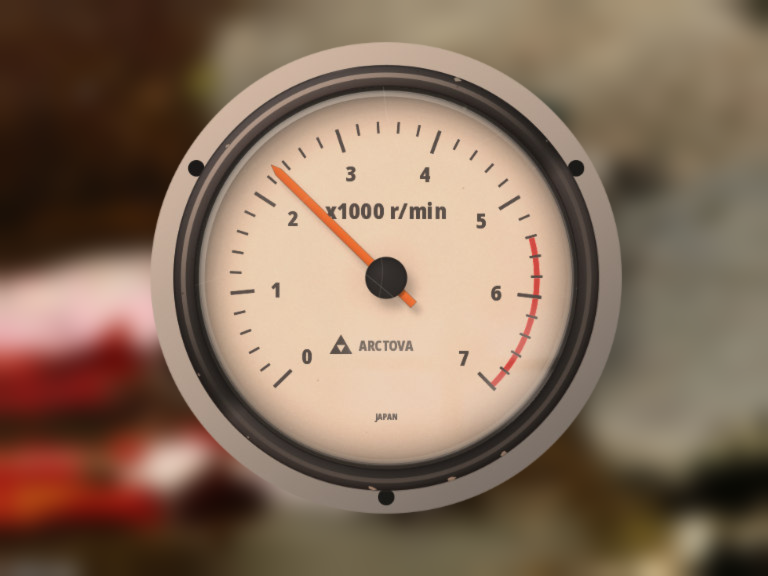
value=2300 unit=rpm
